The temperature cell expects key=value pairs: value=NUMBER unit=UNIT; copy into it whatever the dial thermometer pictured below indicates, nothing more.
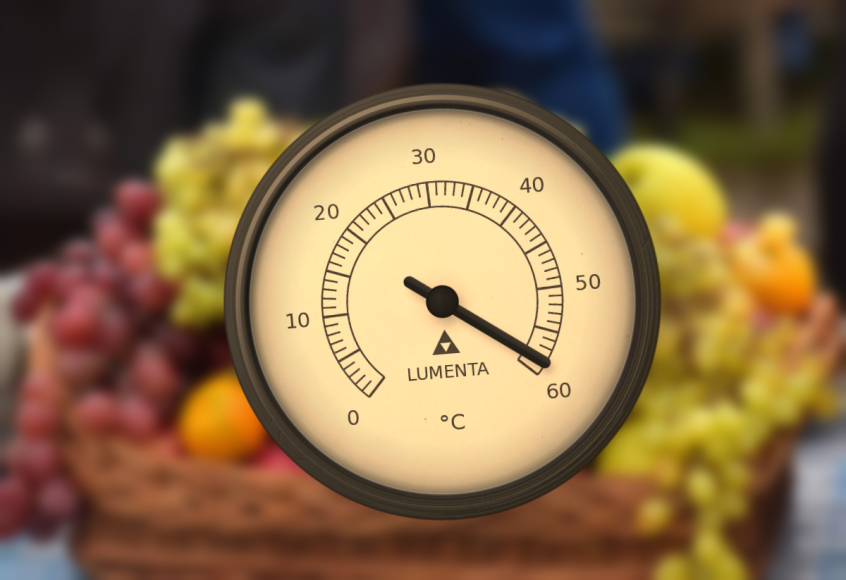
value=58.5 unit=°C
